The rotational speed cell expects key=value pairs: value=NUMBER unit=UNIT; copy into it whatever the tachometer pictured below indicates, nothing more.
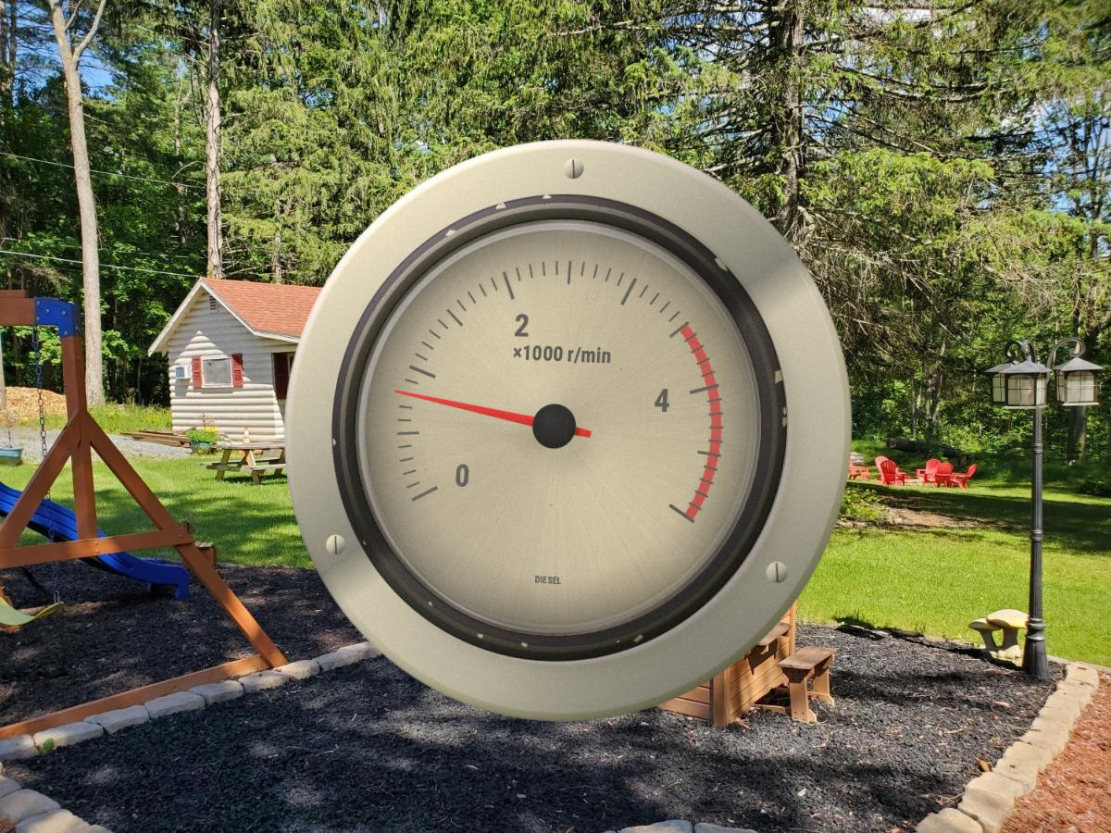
value=800 unit=rpm
